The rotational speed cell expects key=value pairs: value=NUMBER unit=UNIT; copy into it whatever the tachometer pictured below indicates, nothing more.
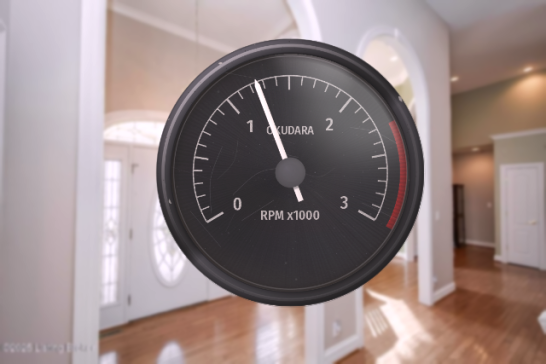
value=1250 unit=rpm
